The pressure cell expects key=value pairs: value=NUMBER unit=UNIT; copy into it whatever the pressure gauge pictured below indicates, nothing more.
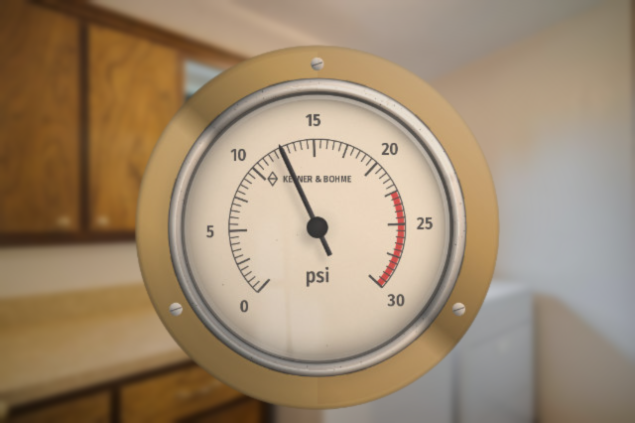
value=12.5 unit=psi
